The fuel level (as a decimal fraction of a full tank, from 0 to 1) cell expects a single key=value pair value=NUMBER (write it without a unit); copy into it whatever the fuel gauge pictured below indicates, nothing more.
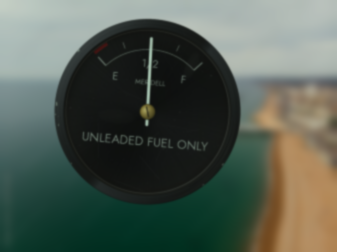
value=0.5
